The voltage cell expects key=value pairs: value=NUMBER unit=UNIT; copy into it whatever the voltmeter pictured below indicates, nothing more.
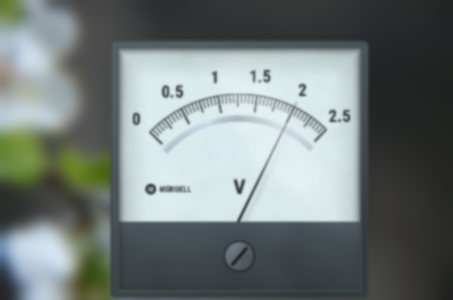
value=2 unit=V
